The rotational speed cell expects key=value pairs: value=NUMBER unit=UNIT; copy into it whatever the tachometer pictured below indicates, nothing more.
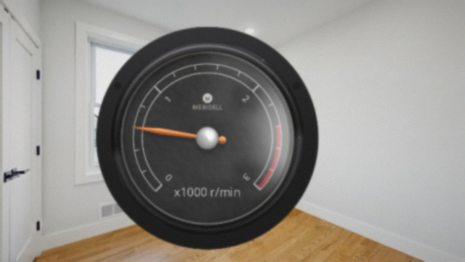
value=600 unit=rpm
